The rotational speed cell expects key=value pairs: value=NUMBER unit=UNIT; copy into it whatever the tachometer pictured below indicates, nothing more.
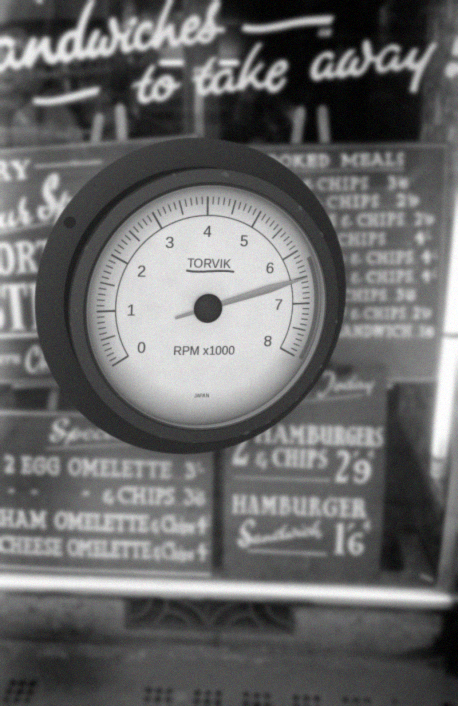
value=6500 unit=rpm
